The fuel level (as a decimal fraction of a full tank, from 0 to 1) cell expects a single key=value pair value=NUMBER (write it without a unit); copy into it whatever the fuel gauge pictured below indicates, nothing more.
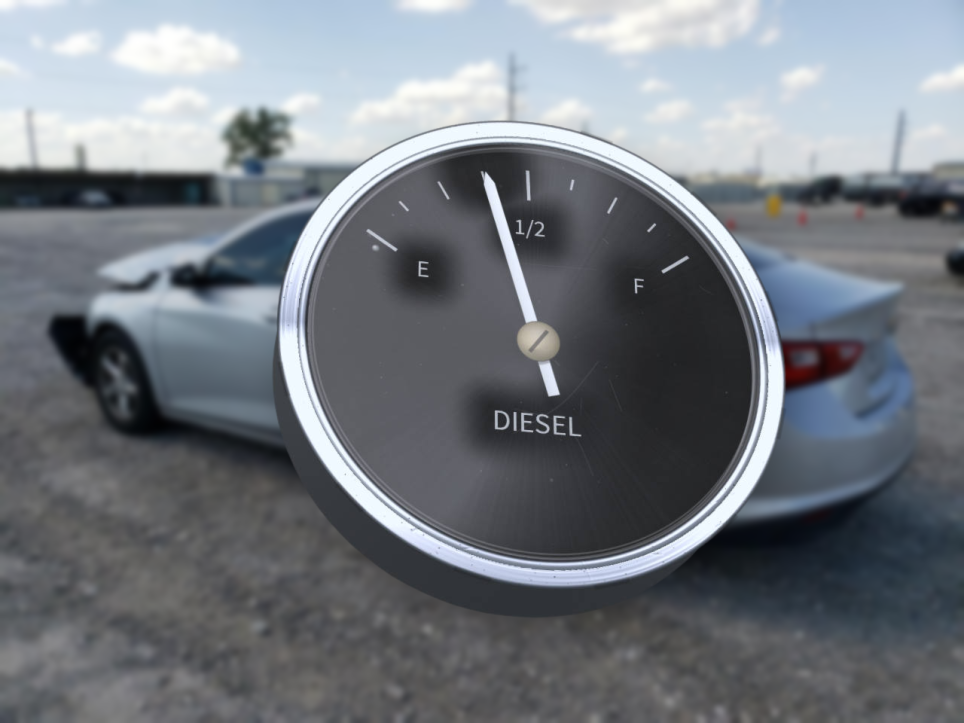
value=0.375
